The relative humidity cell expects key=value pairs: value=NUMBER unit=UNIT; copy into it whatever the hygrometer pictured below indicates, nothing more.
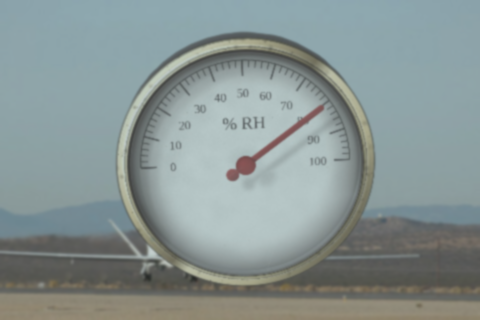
value=80 unit=%
